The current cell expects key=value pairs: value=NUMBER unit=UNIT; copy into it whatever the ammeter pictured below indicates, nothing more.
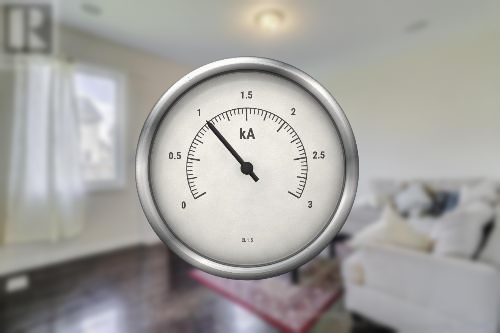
value=1 unit=kA
